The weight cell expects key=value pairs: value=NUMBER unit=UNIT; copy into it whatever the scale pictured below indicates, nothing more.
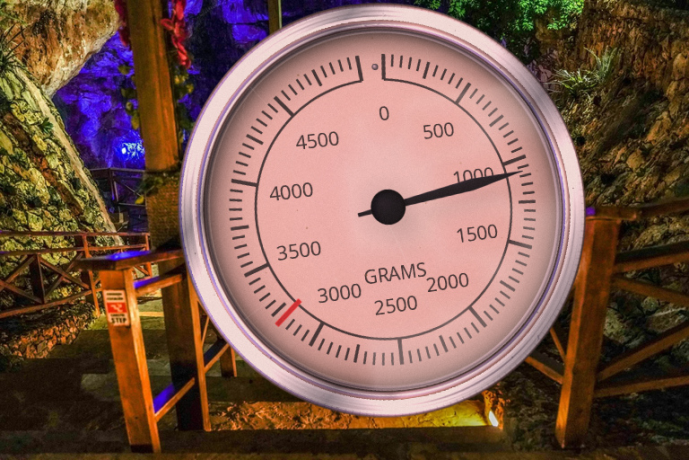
value=1075 unit=g
